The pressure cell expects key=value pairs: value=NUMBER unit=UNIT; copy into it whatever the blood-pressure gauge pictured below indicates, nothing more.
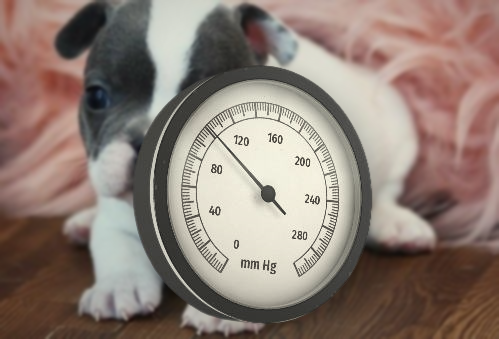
value=100 unit=mmHg
